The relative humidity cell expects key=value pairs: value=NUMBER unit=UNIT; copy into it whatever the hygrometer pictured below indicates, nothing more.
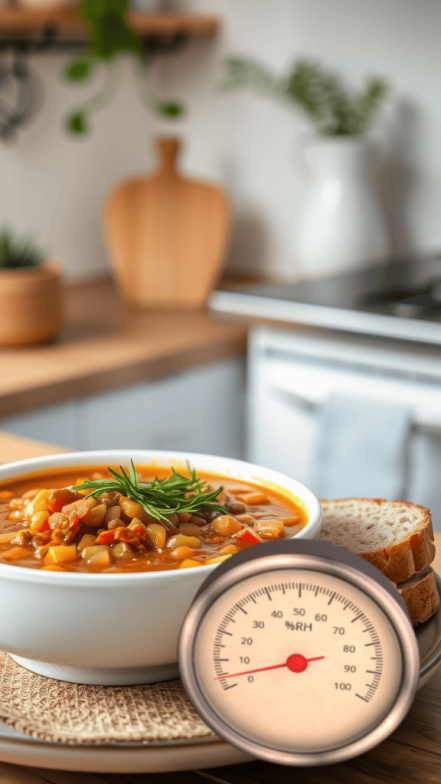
value=5 unit=%
